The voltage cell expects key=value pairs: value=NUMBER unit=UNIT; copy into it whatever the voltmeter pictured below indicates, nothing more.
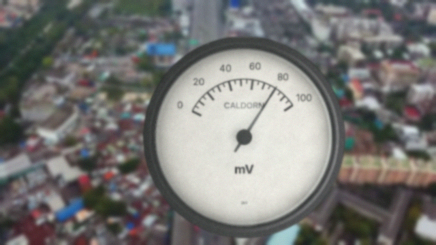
value=80 unit=mV
